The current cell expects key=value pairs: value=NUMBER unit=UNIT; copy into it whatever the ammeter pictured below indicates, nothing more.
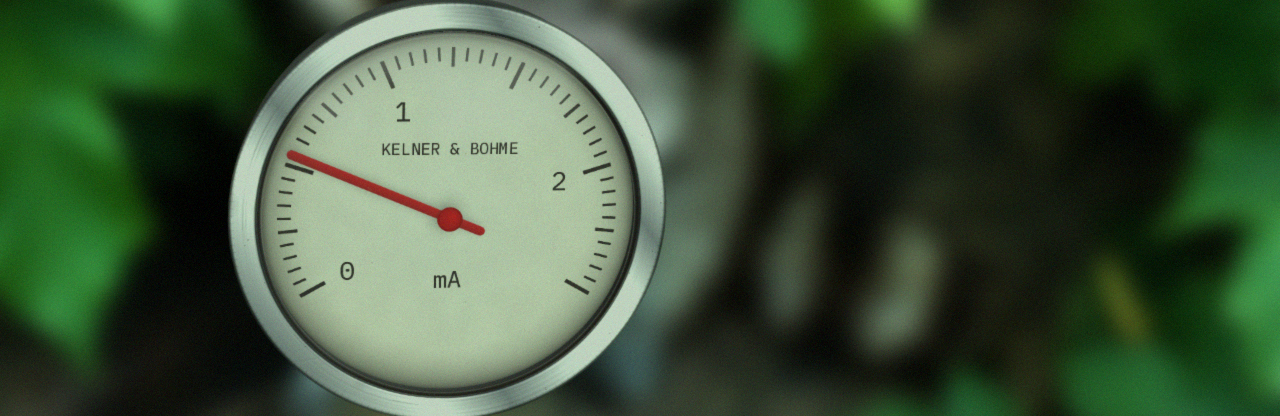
value=0.55 unit=mA
